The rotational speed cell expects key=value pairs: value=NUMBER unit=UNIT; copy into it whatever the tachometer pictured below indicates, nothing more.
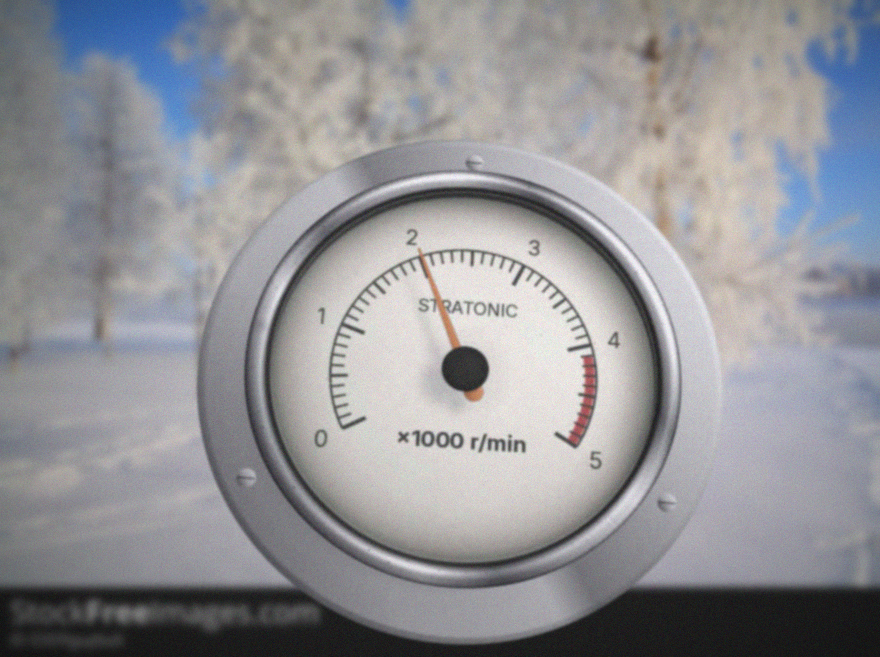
value=2000 unit=rpm
